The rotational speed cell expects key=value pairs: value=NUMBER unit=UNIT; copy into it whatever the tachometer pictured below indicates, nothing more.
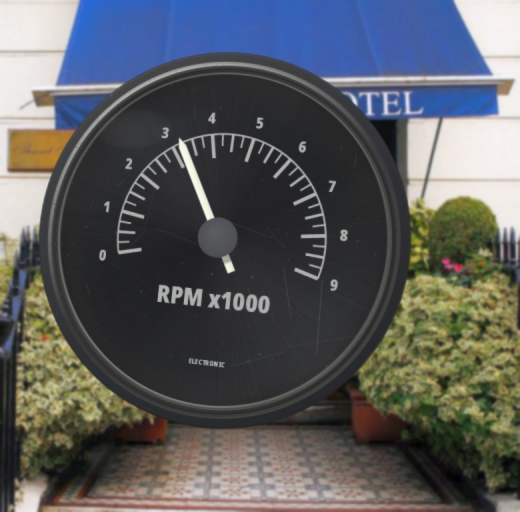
value=3250 unit=rpm
